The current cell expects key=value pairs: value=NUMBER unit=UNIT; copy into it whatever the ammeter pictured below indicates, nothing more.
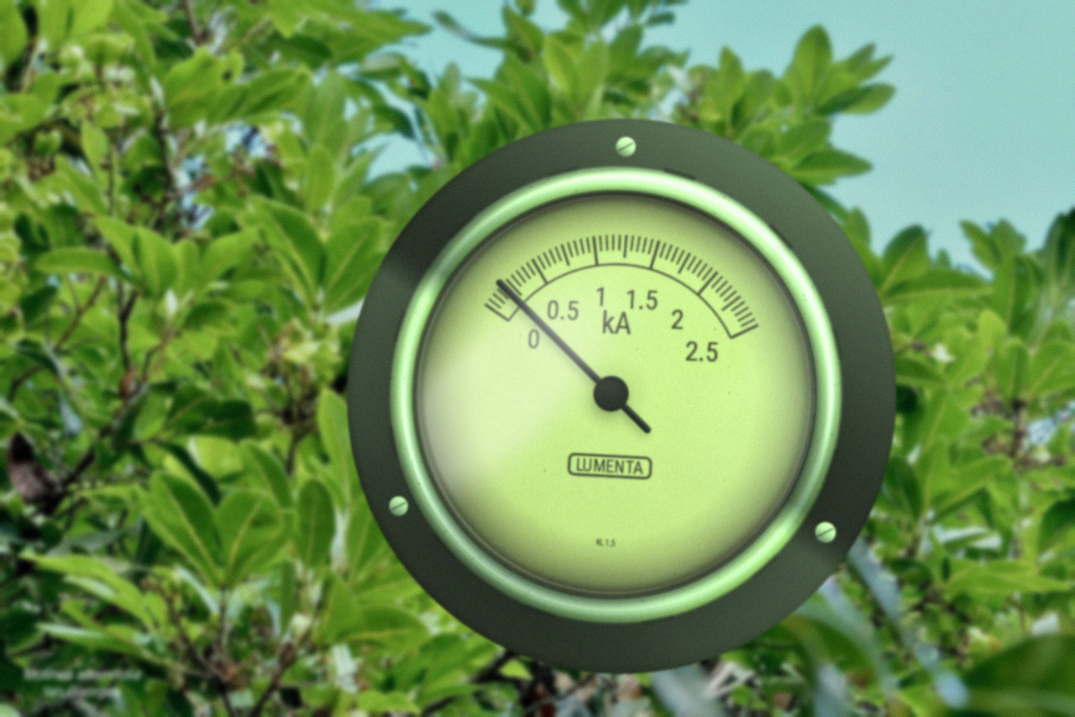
value=0.2 unit=kA
